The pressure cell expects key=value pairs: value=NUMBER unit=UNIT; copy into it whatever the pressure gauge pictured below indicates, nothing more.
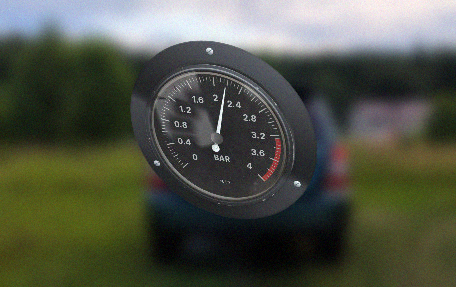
value=2.2 unit=bar
